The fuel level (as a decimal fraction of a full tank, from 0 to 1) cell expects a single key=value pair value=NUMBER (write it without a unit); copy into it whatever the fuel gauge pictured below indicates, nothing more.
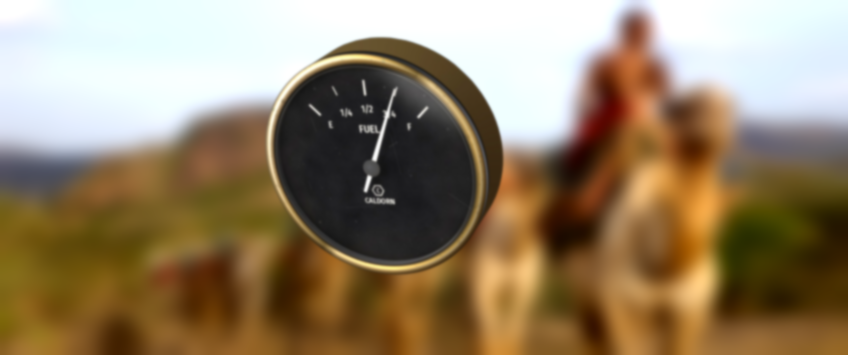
value=0.75
